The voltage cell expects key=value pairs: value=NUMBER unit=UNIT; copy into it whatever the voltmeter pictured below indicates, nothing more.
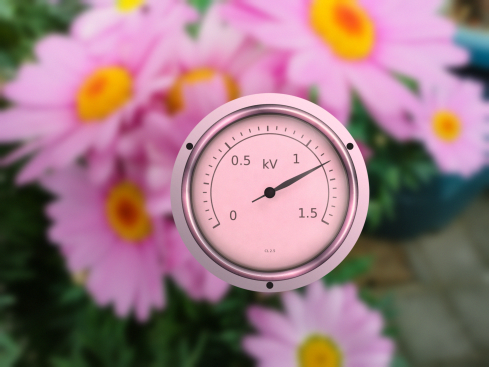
value=1.15 unit=kV
